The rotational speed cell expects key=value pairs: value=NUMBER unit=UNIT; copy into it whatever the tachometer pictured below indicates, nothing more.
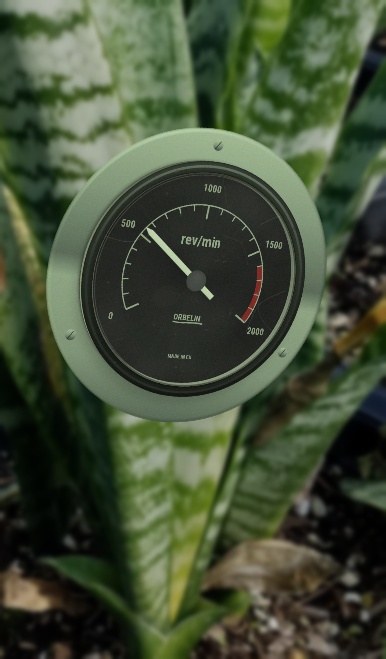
value=550 unit=rpm
